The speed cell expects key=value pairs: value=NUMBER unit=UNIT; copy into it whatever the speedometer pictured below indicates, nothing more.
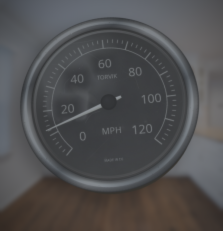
value=12 unit=mph
